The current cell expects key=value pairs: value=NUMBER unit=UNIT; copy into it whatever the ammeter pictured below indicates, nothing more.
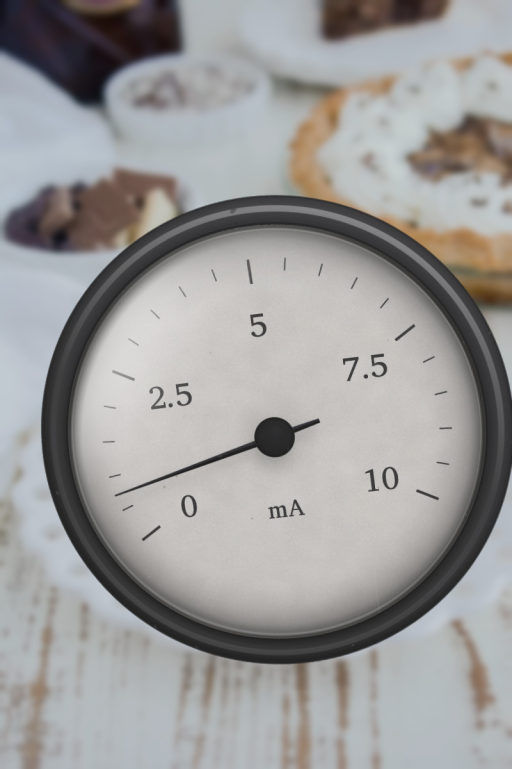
value=0.75 unit=mA
